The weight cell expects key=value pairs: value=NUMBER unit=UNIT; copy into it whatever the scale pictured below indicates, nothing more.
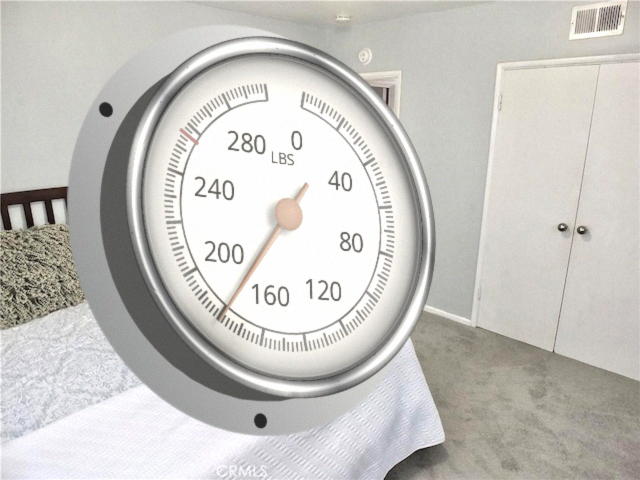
value=180 unit=lb
